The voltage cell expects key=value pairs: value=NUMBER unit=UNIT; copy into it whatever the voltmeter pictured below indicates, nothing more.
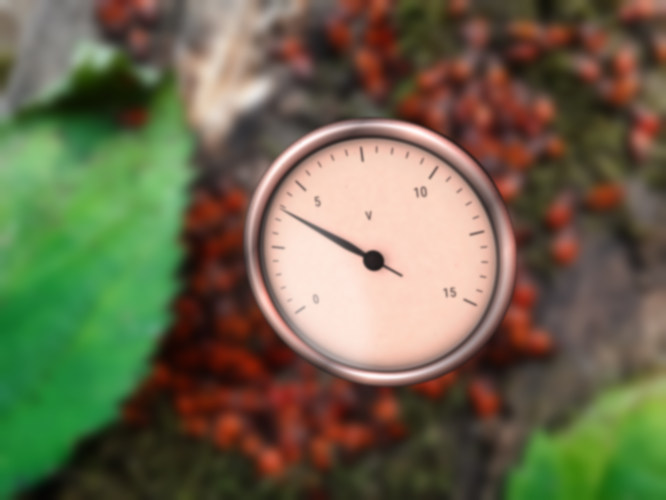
value=4 unit=V
